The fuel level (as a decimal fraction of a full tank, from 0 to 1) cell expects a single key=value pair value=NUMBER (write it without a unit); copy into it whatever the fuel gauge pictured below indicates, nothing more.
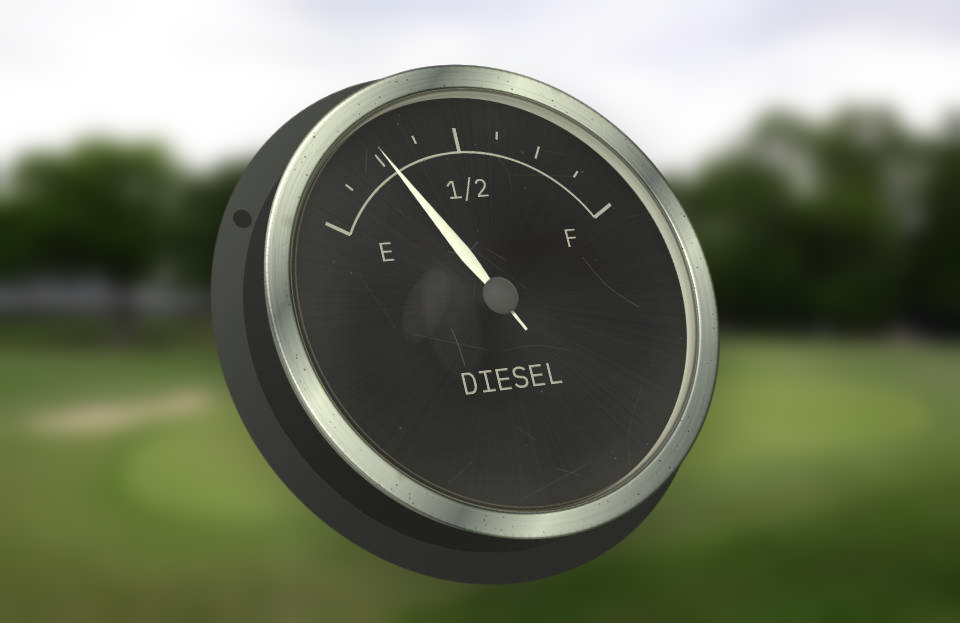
value=0.25
